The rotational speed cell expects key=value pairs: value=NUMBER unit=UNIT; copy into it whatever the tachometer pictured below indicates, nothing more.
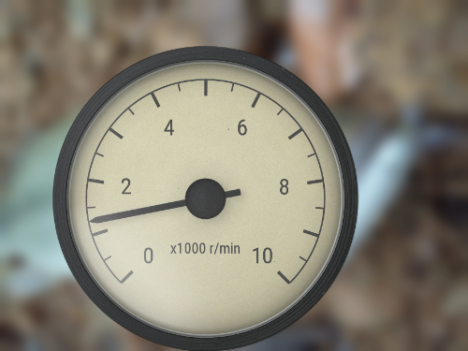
value=1250 unit=rpm
